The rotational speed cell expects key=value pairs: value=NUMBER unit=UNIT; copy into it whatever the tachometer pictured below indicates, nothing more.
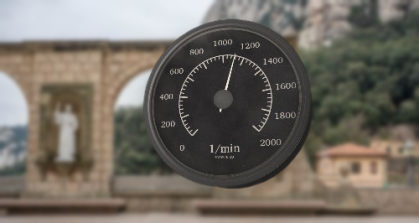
value=1120 unit=rpm
